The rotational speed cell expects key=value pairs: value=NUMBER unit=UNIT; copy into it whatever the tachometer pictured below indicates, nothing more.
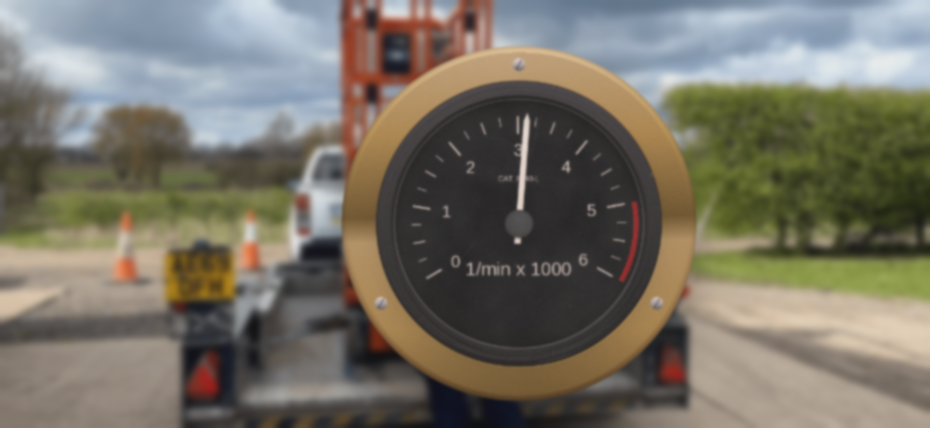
value=3125 unit=rpm
